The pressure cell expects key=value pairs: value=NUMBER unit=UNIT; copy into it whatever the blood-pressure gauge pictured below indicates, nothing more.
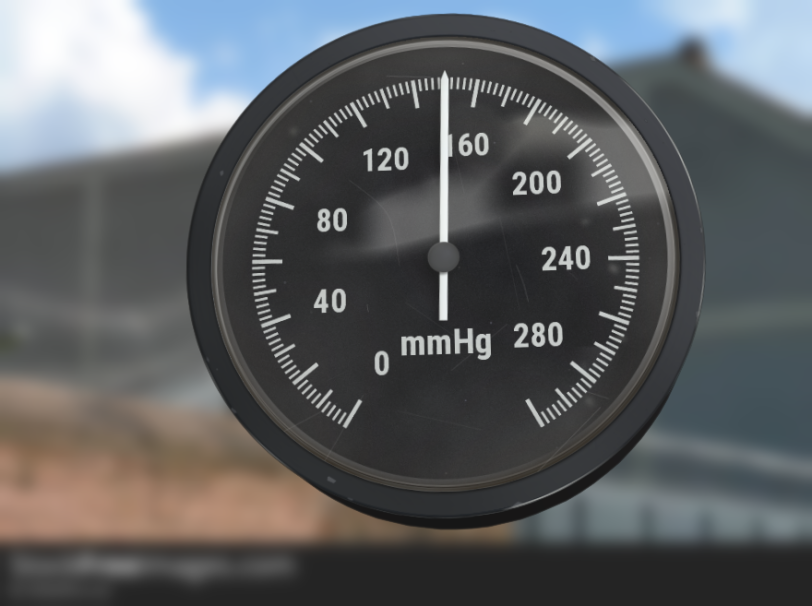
value=150 unit=mmHg
